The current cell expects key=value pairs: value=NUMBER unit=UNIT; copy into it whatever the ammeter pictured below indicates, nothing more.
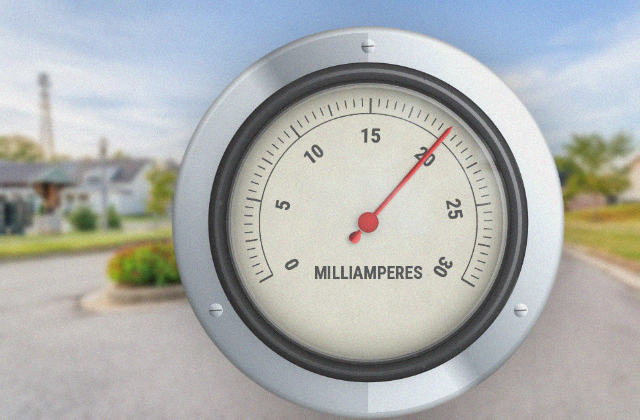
value=20 unit=mA
